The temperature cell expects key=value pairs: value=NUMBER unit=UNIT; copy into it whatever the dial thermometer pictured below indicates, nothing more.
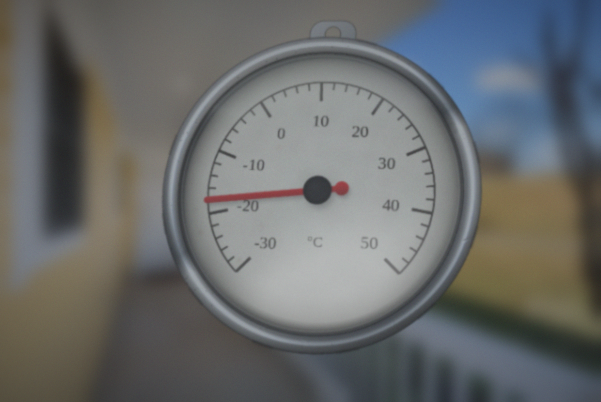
value=-18 unit=°C
